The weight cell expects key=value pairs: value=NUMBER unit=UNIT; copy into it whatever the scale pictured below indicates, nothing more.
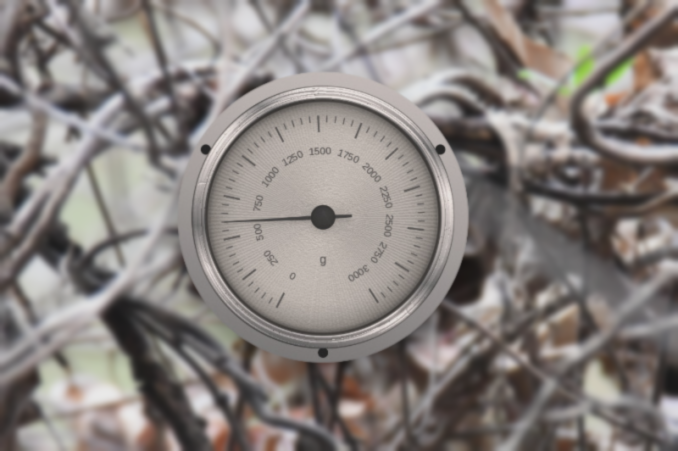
value=600 unit=g
